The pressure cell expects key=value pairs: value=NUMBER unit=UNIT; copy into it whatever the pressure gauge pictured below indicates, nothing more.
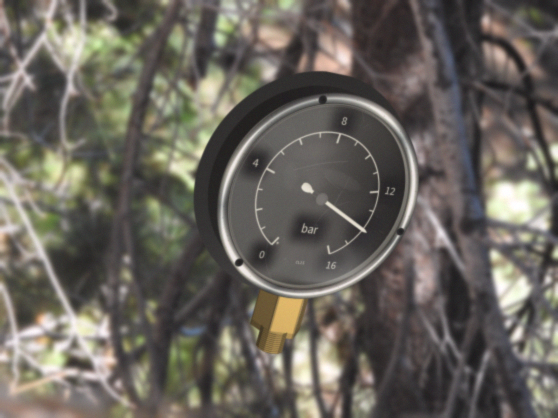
value=14 unit=bar
